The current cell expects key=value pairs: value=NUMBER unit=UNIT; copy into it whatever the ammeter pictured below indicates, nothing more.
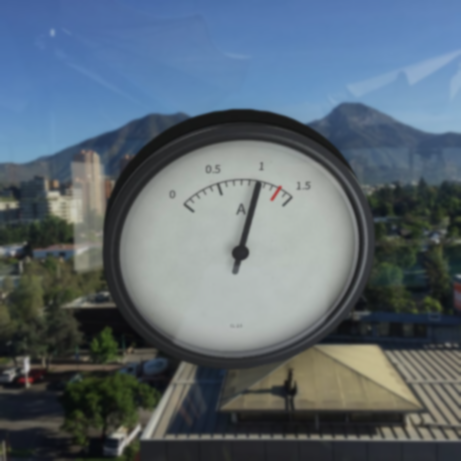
value=1 unit=A
